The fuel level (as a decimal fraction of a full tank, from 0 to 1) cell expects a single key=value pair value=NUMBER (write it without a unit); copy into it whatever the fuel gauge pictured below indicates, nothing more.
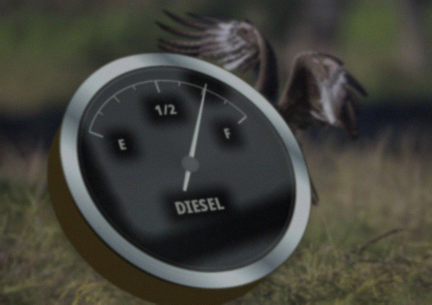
value=0.75
